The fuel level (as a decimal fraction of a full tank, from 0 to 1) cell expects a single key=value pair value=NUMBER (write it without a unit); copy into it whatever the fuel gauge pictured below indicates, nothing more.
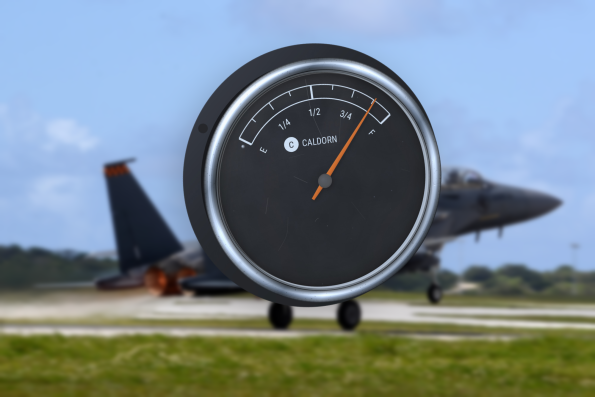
value=0.875
